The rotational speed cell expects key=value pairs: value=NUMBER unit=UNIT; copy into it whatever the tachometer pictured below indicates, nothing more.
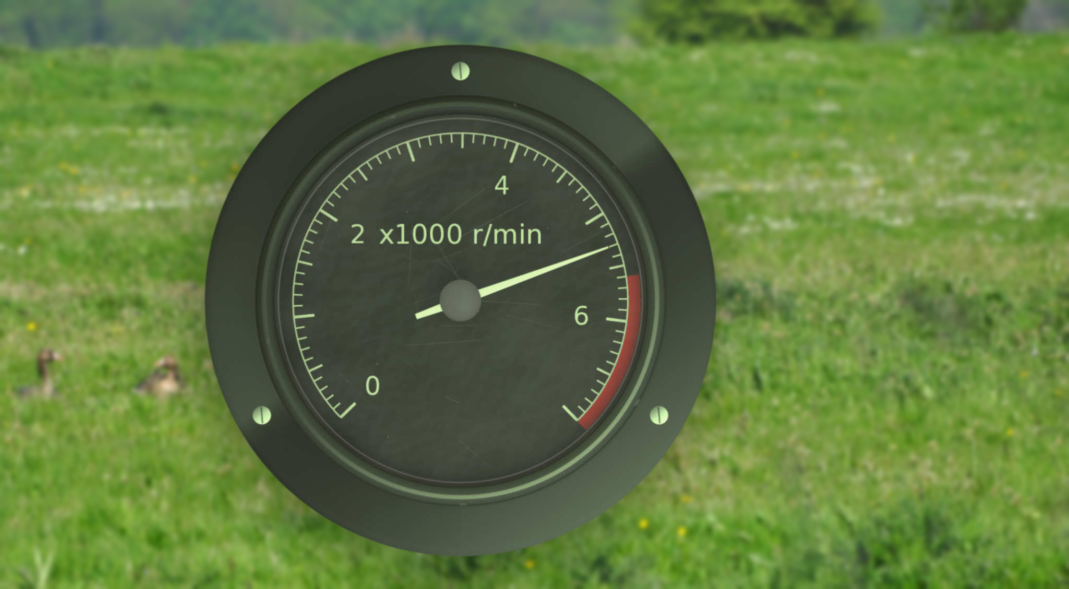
value=5300 unit=rpm
